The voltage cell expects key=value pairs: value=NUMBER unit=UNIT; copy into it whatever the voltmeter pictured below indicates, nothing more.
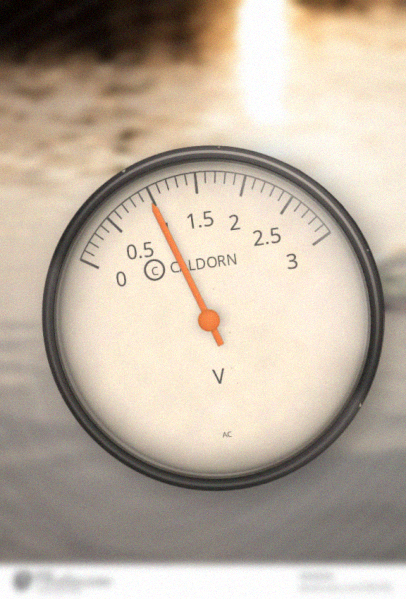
value=1 unit=V
